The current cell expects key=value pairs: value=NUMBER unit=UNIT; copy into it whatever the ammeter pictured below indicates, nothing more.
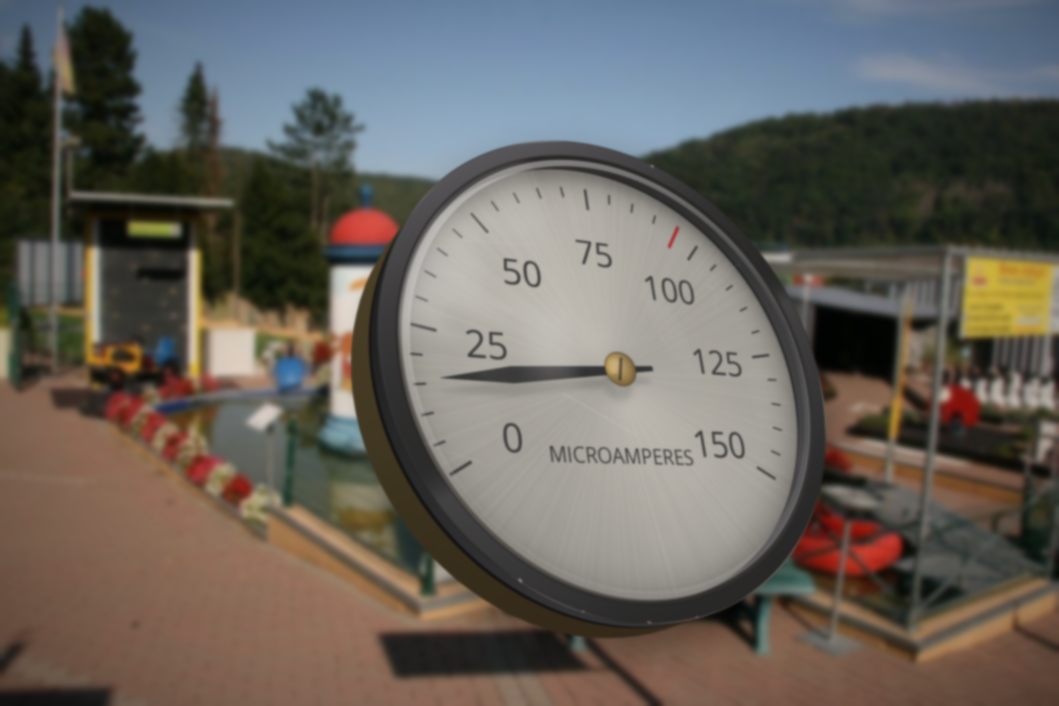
value=15 unit=µA
